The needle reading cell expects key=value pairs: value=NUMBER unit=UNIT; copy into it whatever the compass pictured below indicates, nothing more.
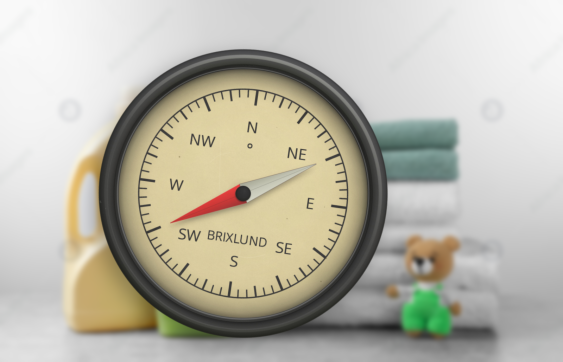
value=240 unit=°
